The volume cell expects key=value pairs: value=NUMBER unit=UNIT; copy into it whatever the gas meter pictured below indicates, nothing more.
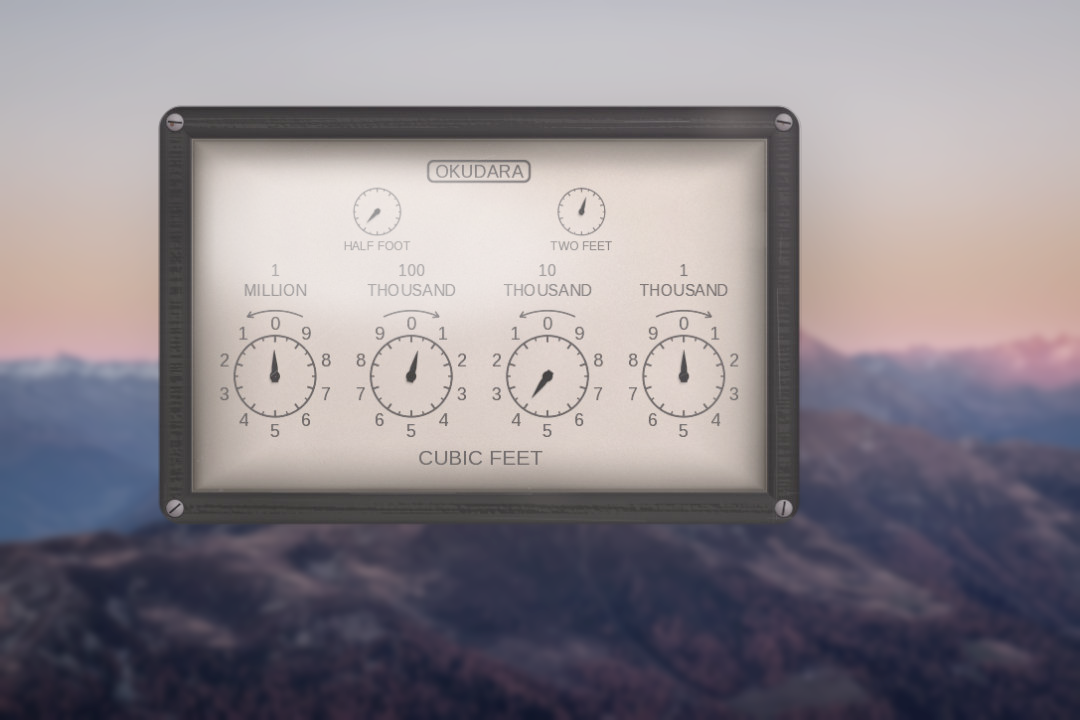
value=4000 unit=ft³
